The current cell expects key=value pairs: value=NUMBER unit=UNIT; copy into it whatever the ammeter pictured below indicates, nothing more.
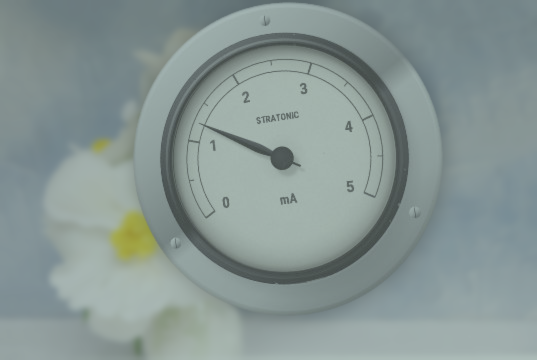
value=1.25 unit=mA
